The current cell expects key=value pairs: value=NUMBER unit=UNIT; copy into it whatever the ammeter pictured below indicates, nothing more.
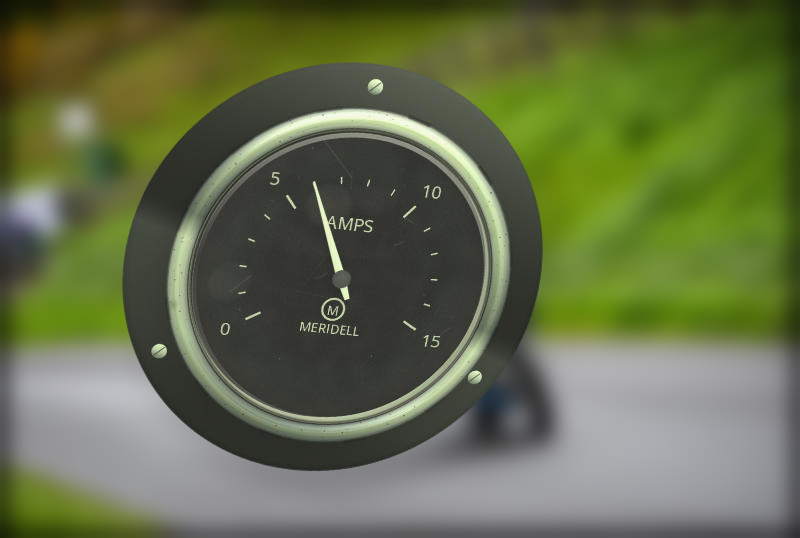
value=6 unit=A
